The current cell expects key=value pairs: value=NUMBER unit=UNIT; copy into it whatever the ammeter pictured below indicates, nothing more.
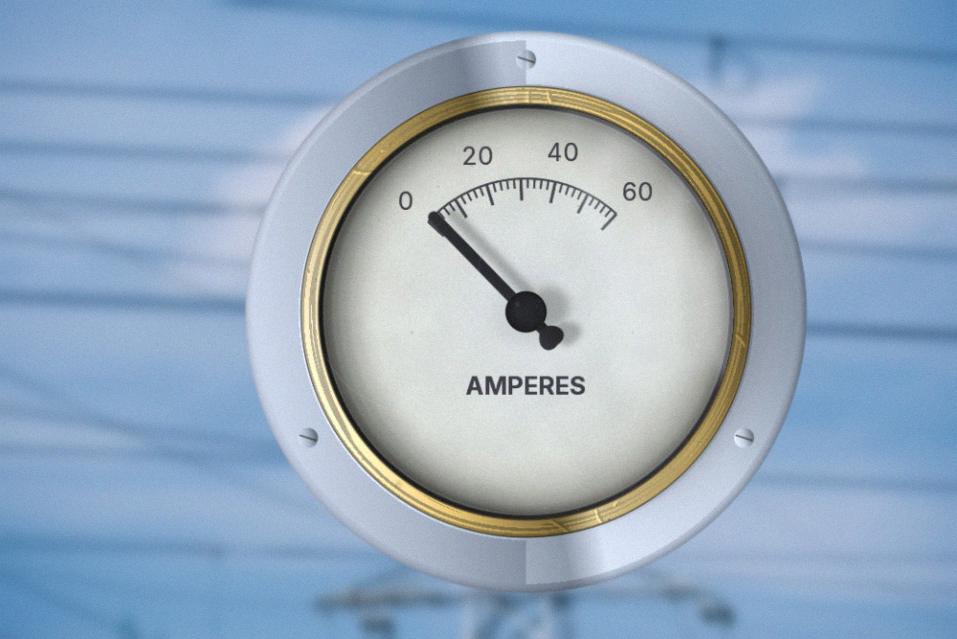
value=2 unit=A
